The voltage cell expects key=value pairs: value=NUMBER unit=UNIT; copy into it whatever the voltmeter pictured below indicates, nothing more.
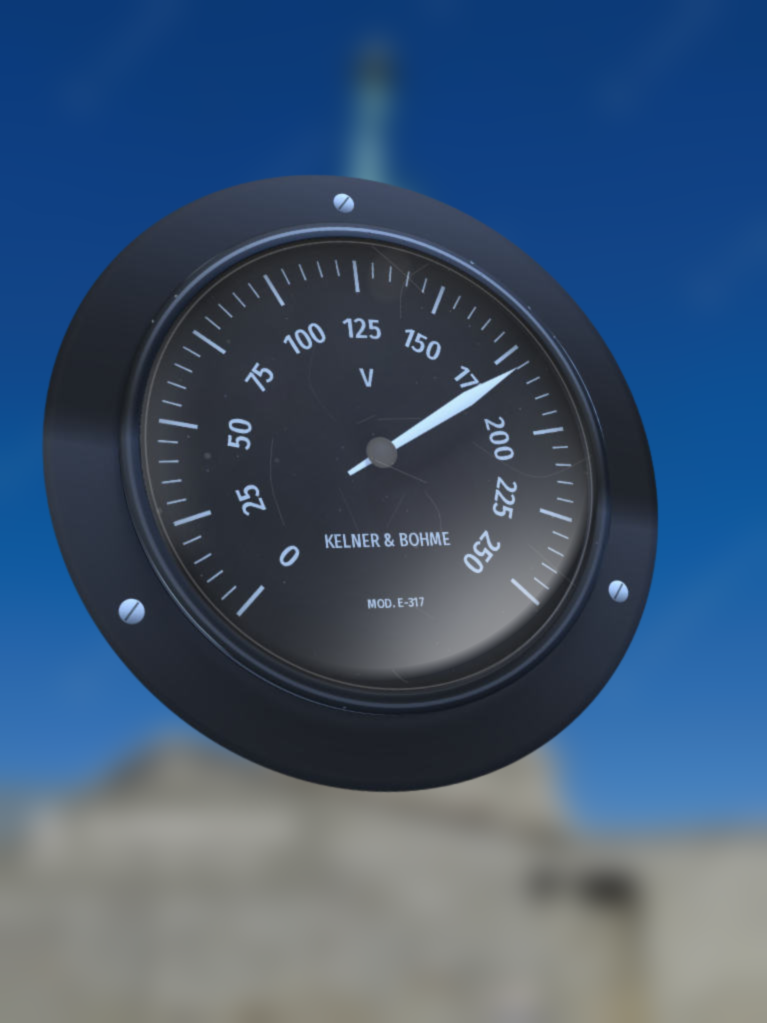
value=180 unit=V
